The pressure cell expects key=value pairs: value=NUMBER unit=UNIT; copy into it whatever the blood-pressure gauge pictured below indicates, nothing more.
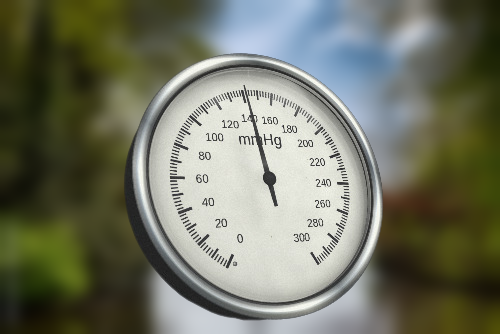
value=140 unit=mmHg
